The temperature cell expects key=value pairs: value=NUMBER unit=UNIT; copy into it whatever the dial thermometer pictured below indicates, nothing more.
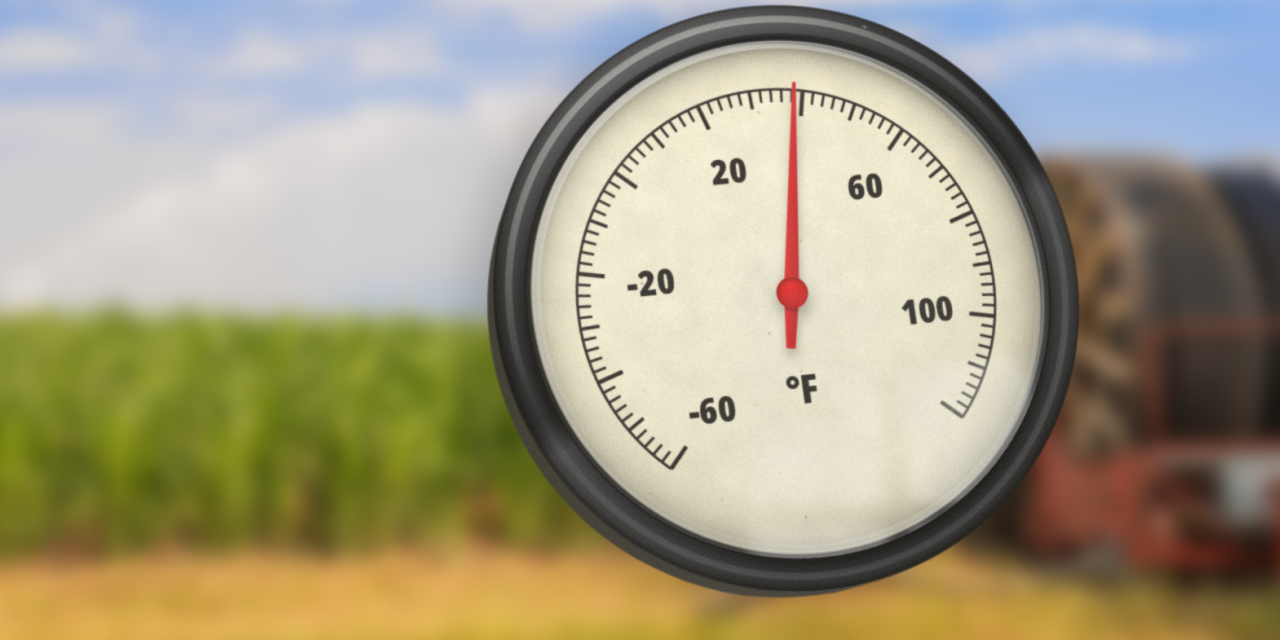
value=38 unit=°F
